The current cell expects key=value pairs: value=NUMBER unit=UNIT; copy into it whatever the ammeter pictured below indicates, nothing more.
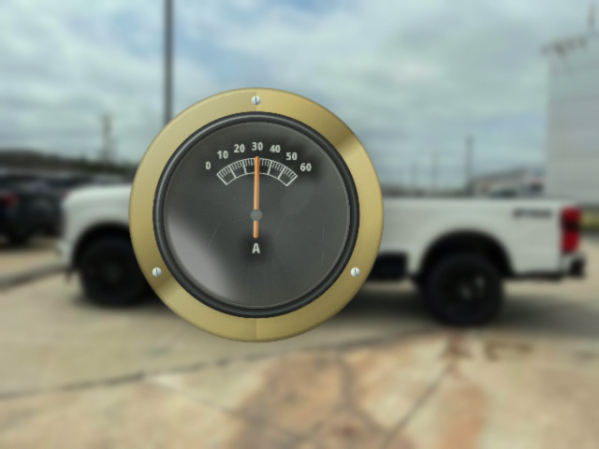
value=30 unit=A
